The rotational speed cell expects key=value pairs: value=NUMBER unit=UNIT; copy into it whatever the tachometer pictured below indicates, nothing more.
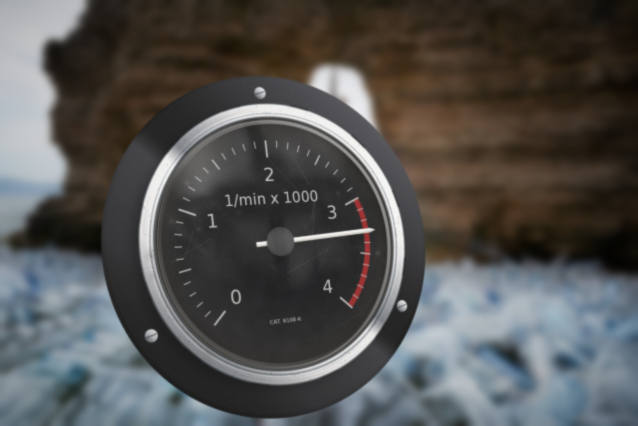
value=3300 unit=rpm
